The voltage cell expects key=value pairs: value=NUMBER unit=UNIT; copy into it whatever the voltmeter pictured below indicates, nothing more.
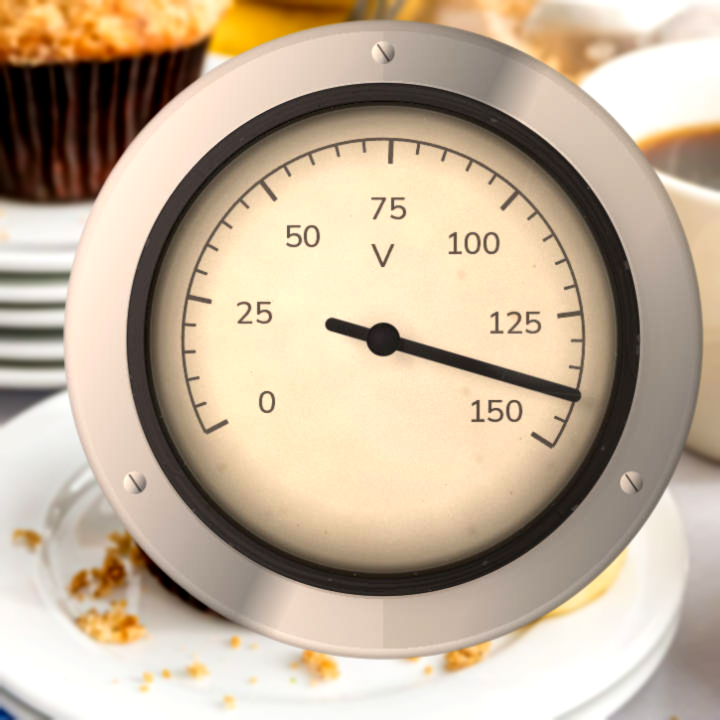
value=140 unit=V
